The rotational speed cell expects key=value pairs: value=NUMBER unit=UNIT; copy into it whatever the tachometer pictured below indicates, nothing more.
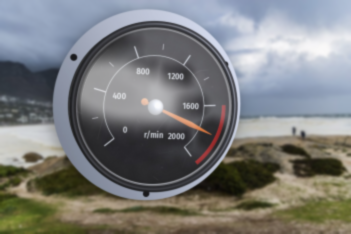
value=1800 unit=rpm
